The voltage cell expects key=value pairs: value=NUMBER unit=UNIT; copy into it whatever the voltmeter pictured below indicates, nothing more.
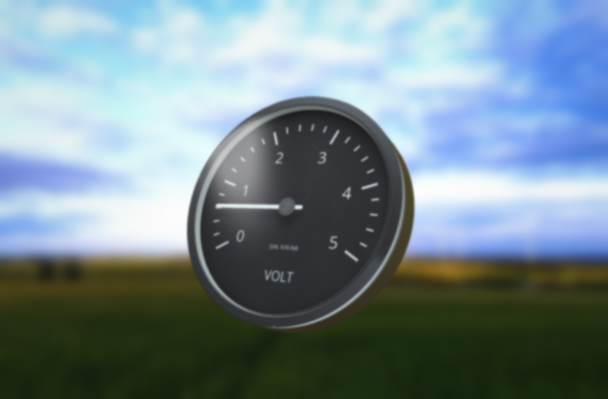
value=0.6 unit=V
